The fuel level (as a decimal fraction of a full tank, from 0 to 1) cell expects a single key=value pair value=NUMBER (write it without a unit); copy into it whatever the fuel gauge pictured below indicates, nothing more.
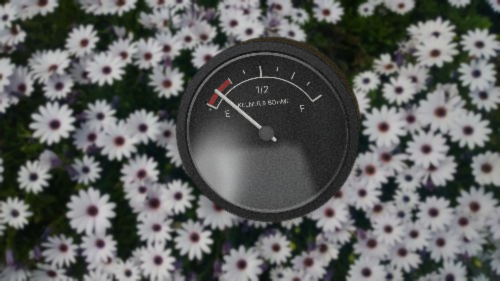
value=0.125
